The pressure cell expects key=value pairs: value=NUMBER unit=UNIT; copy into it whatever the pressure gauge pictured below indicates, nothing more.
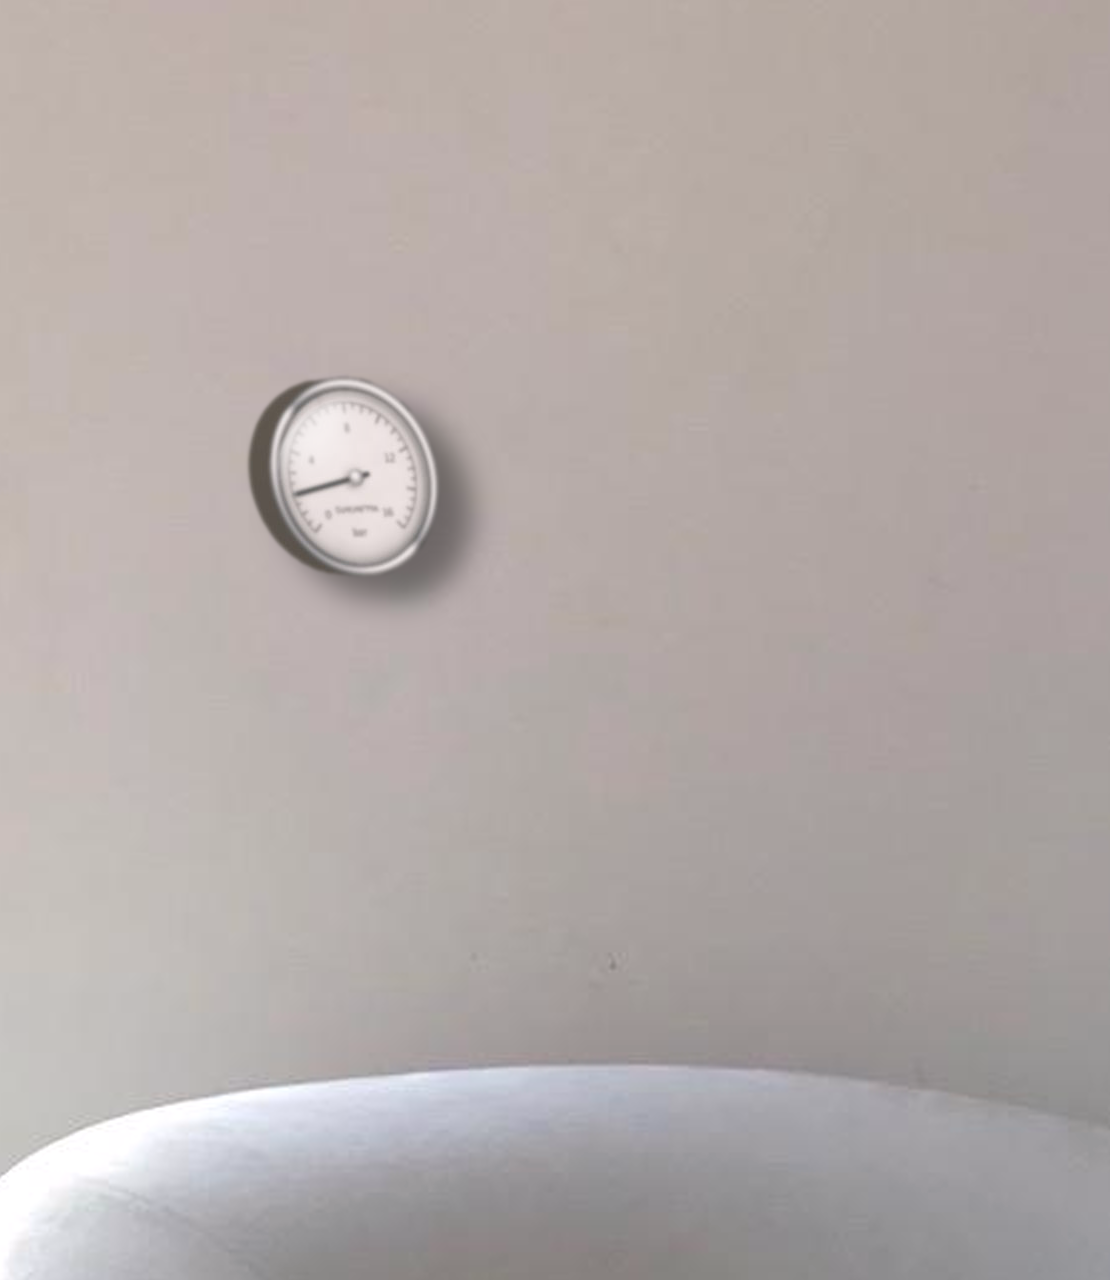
value=2 unit=bar
